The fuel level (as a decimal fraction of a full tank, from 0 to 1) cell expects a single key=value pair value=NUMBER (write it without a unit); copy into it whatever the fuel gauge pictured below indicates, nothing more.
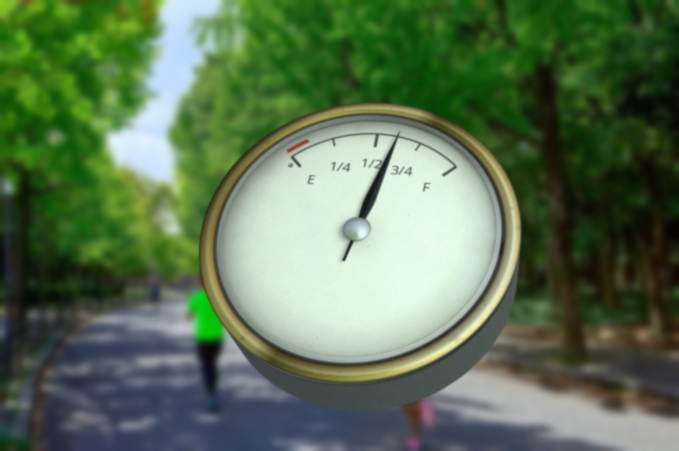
value=0.625
